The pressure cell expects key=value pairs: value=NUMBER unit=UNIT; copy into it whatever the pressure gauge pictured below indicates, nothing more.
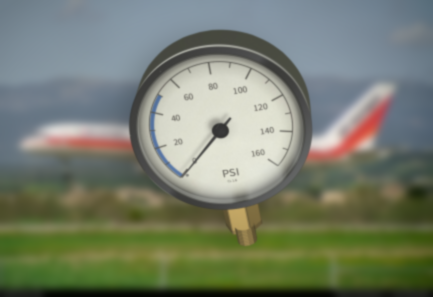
value=0 unit=psi
